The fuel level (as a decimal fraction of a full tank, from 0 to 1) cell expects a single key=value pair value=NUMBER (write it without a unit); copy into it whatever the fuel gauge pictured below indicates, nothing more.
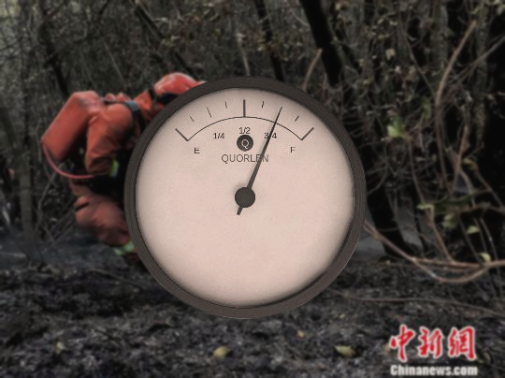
value=0.75
